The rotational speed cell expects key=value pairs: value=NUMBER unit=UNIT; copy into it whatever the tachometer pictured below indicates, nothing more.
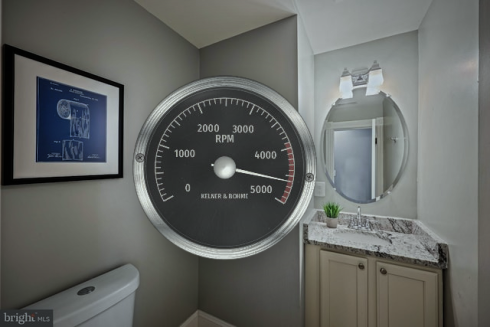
value=4600 unit=rpm
